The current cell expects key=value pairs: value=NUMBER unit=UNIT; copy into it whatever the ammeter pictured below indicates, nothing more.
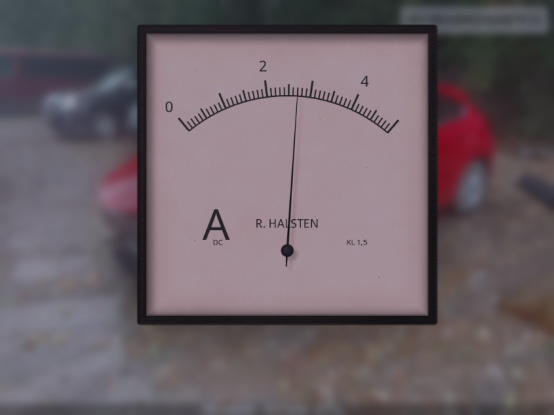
value=2.7 unit=A
